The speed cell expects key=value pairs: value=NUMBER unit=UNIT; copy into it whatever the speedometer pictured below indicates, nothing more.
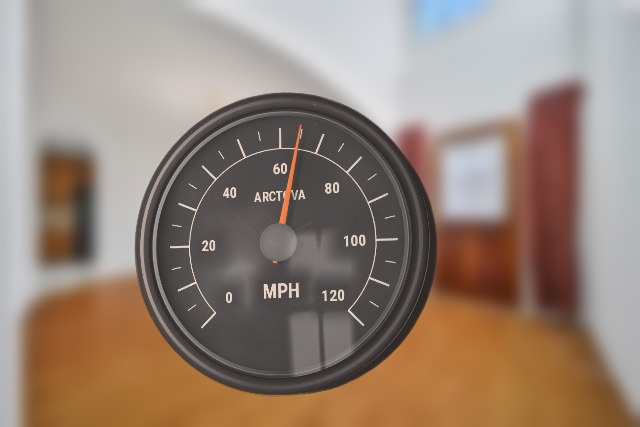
value=65 unit=mph
